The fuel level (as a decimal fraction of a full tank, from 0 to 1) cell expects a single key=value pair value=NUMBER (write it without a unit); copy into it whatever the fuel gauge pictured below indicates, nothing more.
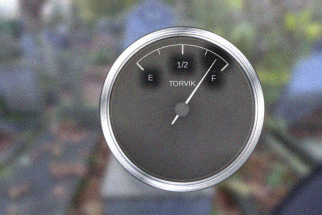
value=0.875
